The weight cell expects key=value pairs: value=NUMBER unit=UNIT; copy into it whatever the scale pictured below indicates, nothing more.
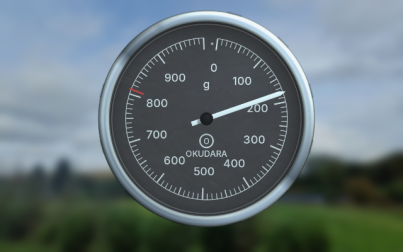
value=180 unit=g
